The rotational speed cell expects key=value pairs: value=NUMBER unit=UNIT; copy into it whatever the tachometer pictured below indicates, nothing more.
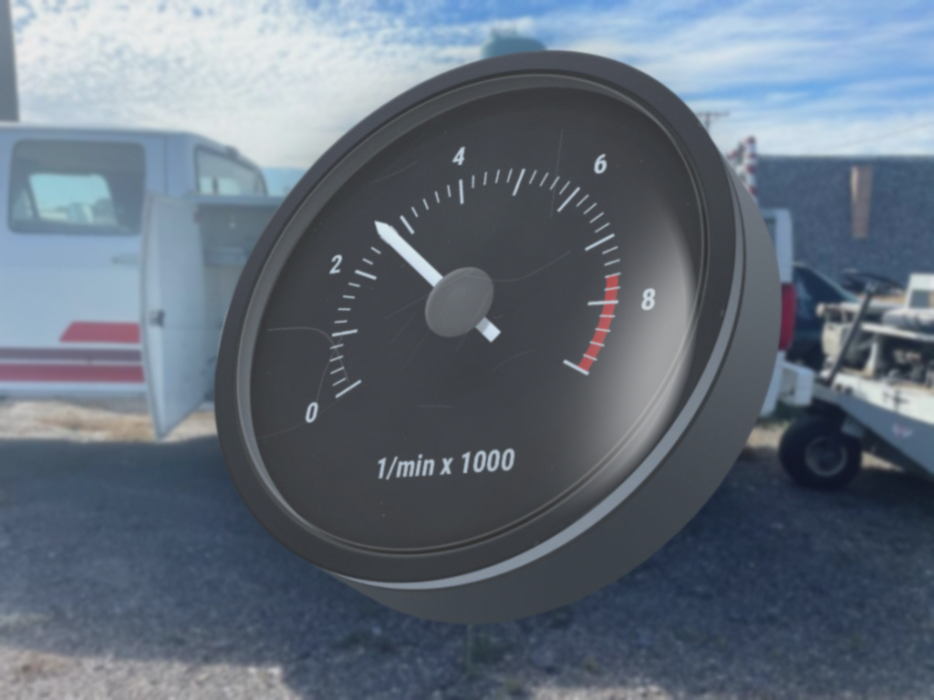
value=2700 unit=rpm
